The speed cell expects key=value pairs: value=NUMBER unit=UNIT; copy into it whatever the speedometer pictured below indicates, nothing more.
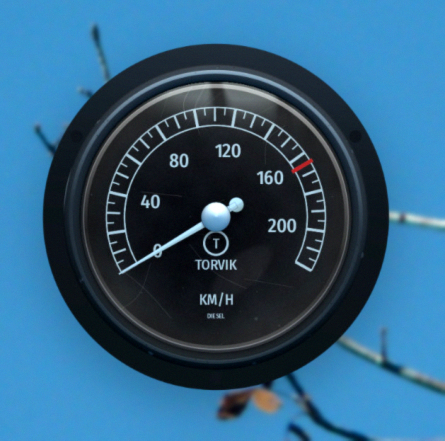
value=0 unit=km/h
